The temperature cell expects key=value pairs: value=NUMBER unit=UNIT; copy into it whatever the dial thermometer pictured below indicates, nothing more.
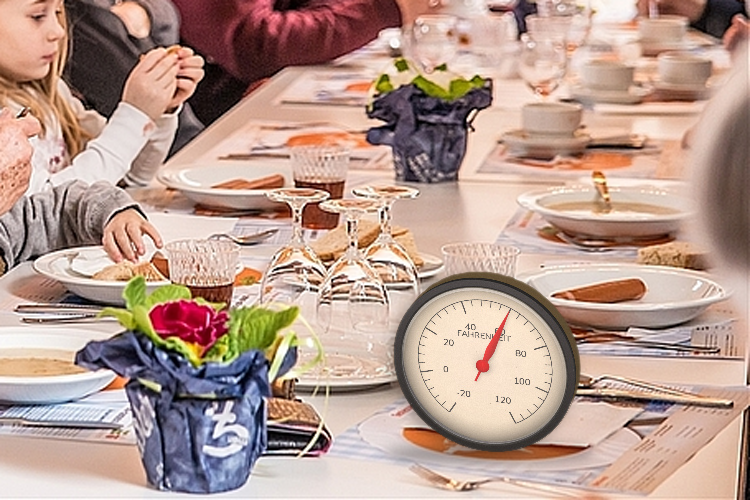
value=60 unit=°F
